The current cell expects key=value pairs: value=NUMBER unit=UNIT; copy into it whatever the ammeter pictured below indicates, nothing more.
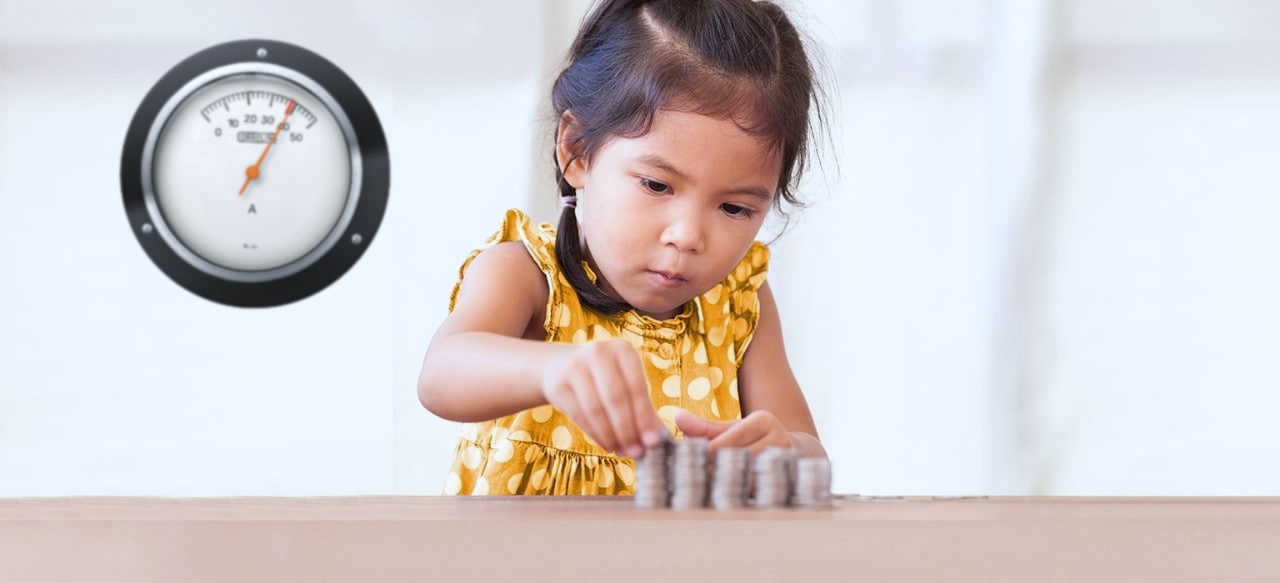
value=40 unit=A
